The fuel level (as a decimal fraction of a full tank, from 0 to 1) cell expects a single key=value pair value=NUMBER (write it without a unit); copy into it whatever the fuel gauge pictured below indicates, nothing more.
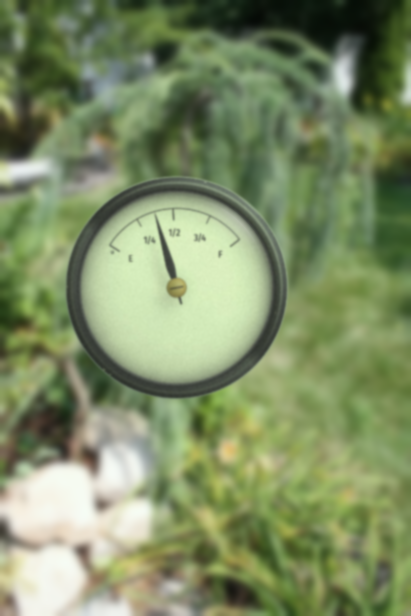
value=0.375
